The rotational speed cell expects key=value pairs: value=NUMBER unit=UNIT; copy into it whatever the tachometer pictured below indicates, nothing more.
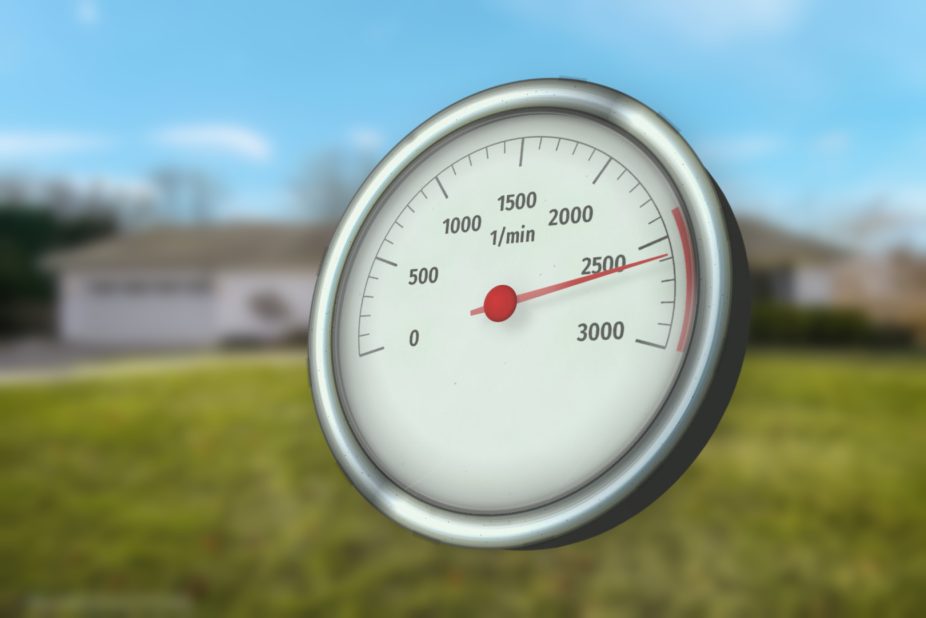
value=2600 unit=rpm
